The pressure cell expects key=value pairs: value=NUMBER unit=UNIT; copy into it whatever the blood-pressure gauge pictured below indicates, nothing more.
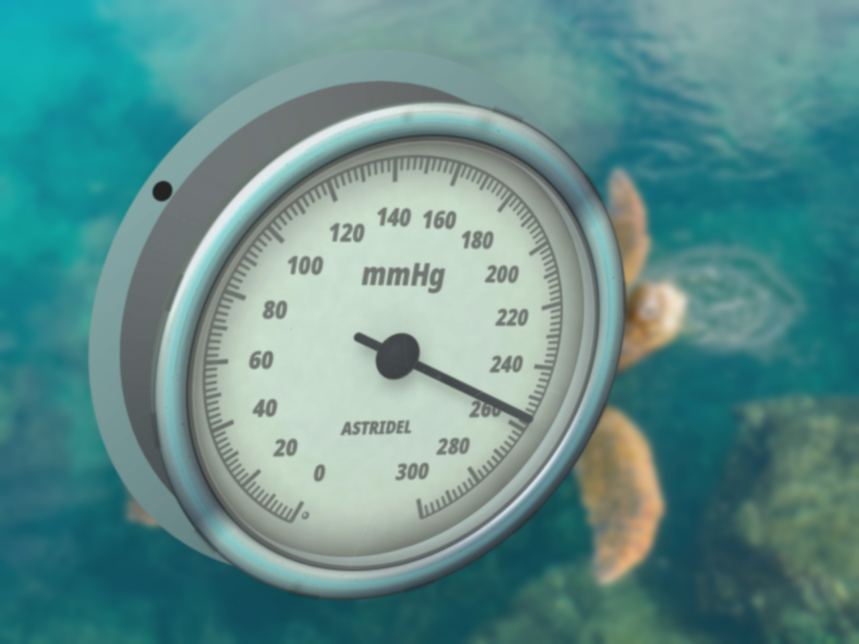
value=256 unit=mmHg
